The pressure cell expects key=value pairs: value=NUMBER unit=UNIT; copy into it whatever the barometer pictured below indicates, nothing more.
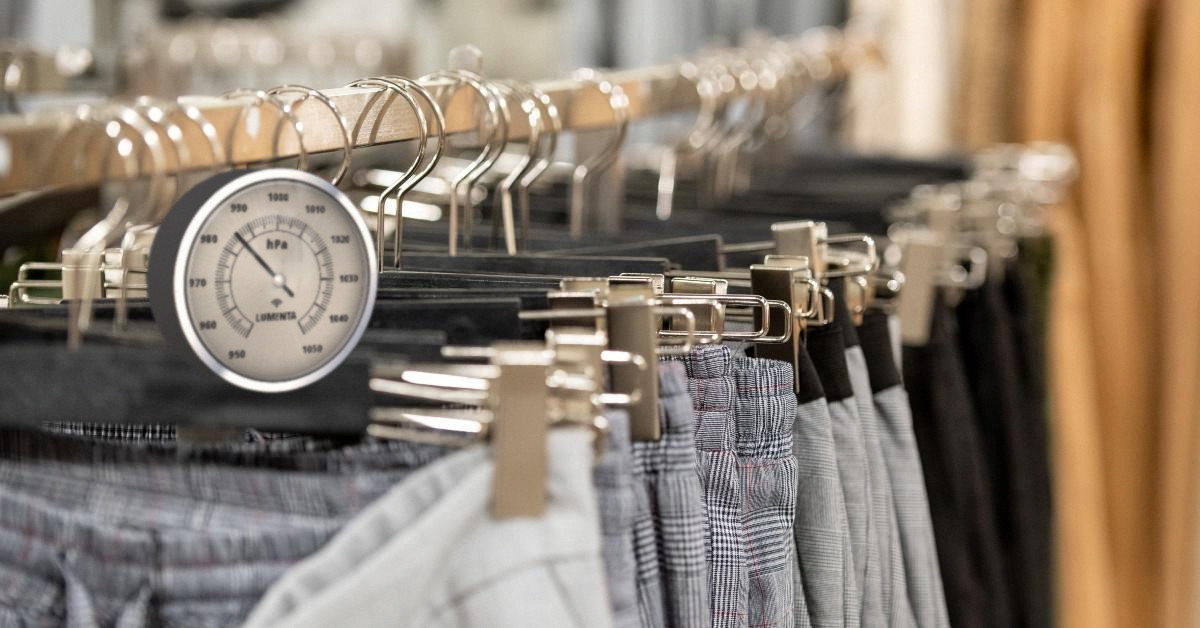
value=985 unit=hPa
